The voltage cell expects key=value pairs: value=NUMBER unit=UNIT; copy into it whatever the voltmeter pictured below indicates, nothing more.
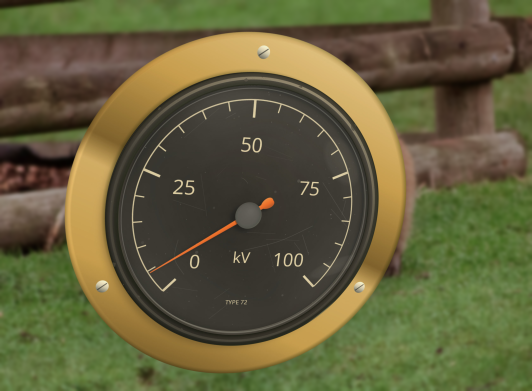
value=5 unit=kV
